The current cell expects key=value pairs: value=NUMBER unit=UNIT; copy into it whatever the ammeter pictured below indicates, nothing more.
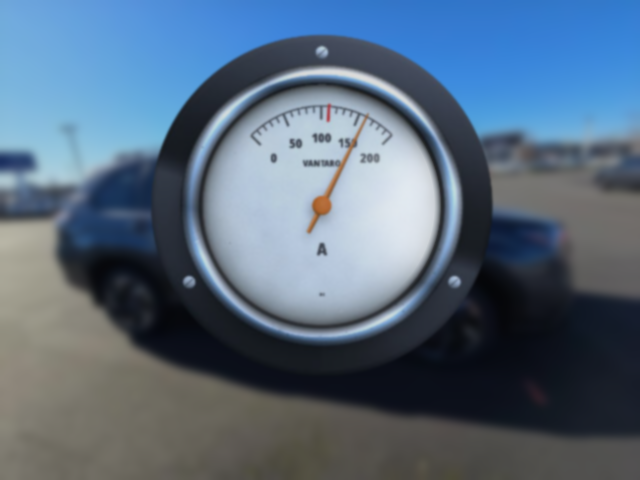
value=160 unit=A
